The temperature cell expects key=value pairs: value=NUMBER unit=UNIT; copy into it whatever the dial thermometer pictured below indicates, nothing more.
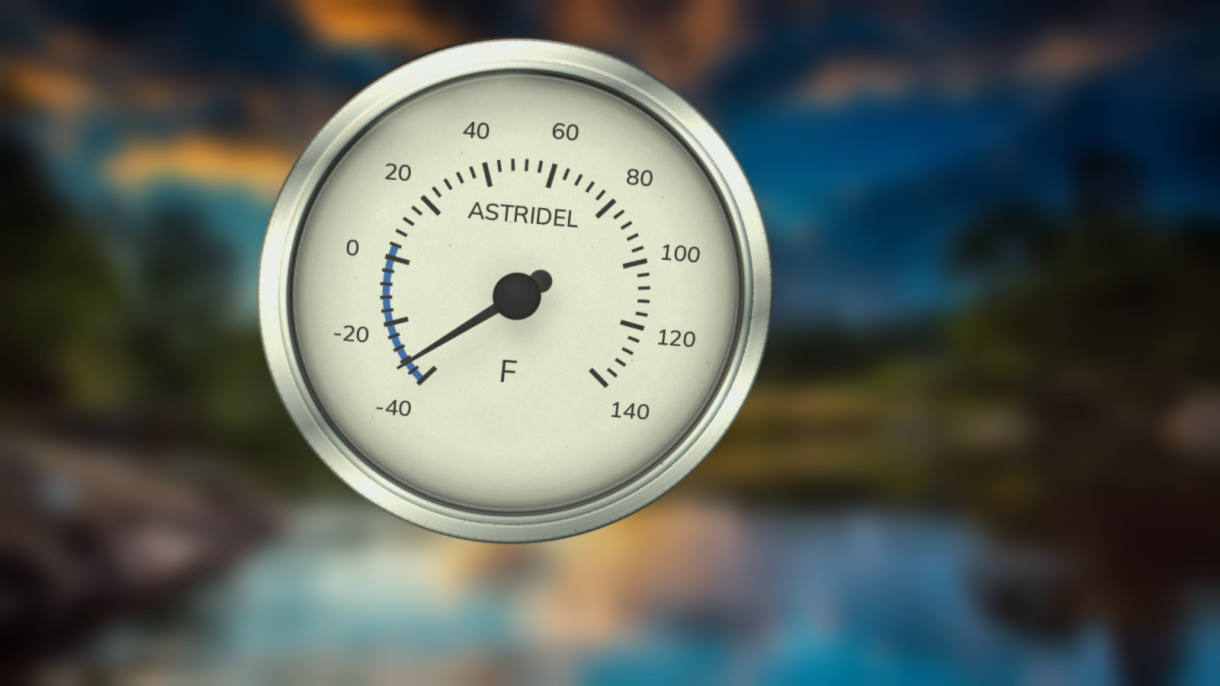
value=-32 unit=°F
